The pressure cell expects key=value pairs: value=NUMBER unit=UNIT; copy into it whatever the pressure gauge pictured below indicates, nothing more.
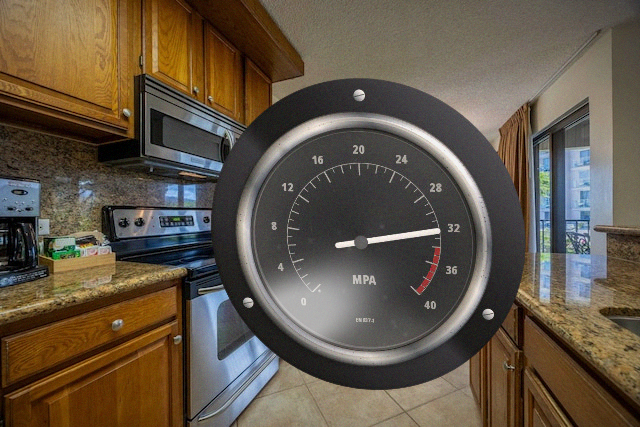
value=32 unit=MPa
